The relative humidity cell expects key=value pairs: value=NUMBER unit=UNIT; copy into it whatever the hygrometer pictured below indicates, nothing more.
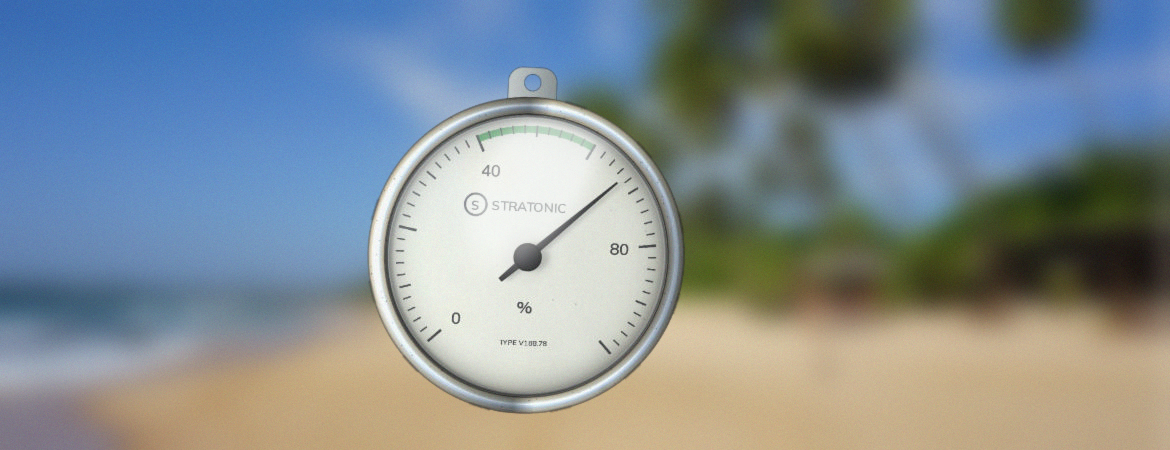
value=67 unit=%
